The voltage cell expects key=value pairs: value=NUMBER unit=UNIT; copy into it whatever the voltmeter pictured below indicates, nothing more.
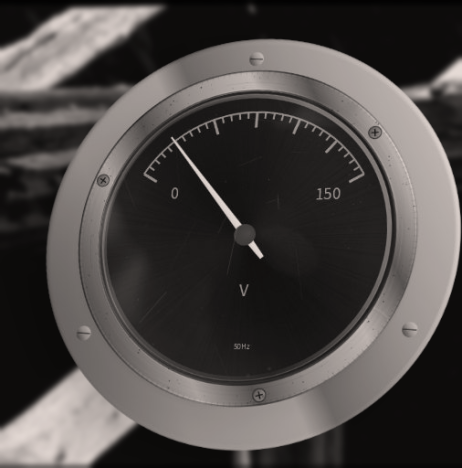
value=25 unit=V
